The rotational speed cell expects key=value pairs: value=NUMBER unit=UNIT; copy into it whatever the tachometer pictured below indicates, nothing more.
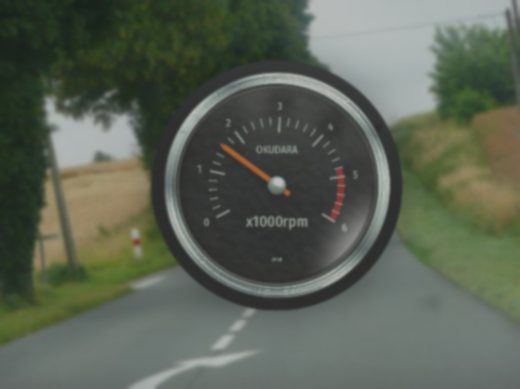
value=1600 unit=rpm
